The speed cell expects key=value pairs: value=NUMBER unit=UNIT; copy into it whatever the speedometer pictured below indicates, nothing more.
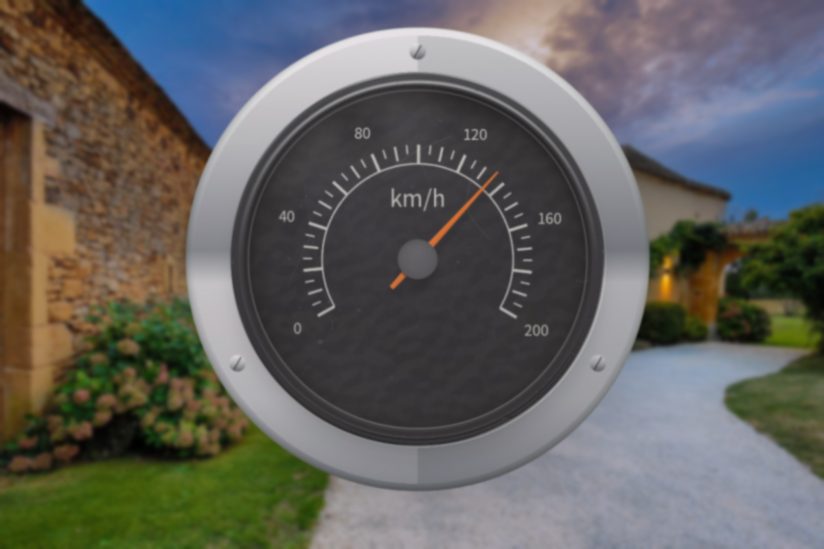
value=135 unit=km/h
